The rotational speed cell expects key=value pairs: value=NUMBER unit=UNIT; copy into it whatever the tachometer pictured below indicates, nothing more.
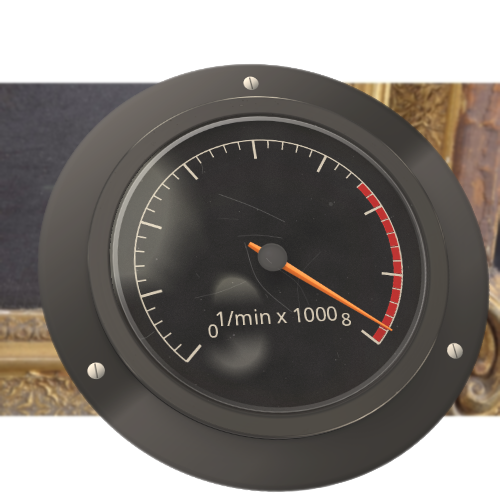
value=7800 unit=rpm
